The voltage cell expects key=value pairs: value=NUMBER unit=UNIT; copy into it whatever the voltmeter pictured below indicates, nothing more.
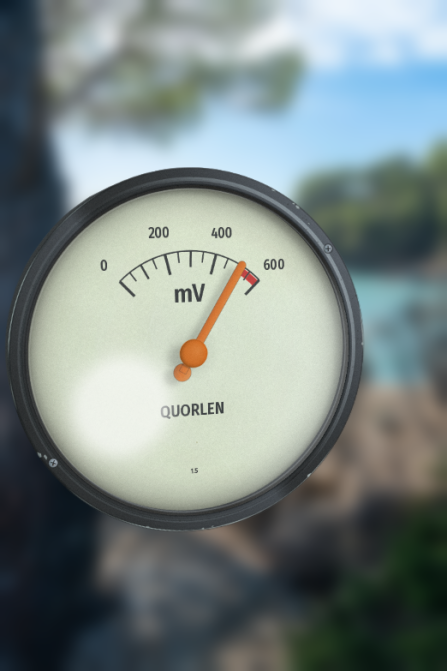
value=500 unit=mV
